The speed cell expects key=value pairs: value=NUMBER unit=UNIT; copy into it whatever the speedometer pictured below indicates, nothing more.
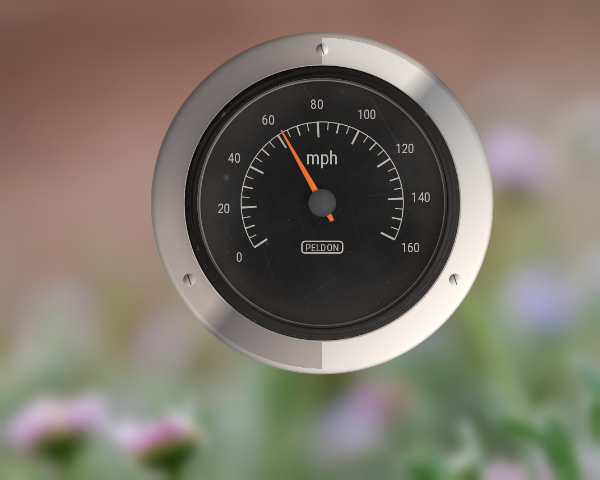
value=62.5 unit=mph
